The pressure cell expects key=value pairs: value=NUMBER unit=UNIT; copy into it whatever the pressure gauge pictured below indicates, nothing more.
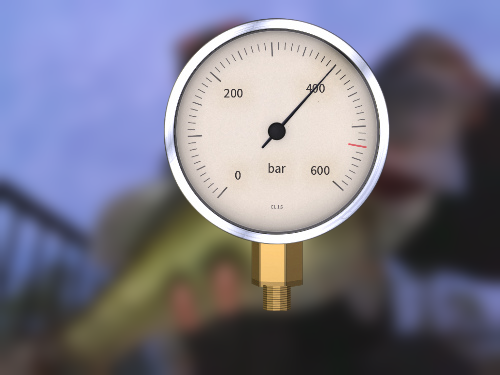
value=400 unit=bar
